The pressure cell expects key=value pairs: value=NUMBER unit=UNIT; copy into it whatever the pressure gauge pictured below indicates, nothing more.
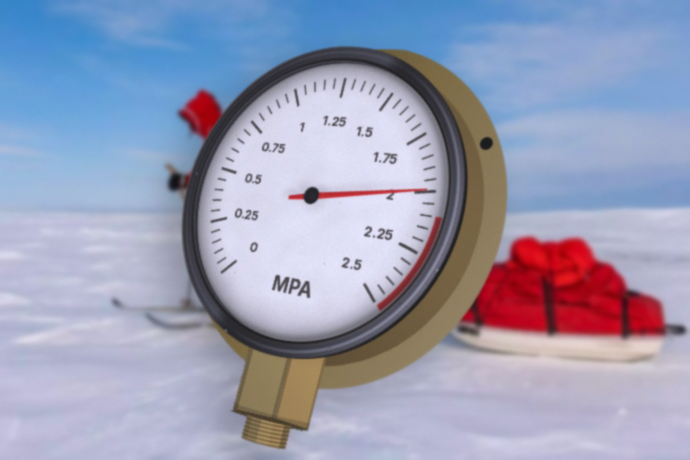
value=2 unit=MPa
